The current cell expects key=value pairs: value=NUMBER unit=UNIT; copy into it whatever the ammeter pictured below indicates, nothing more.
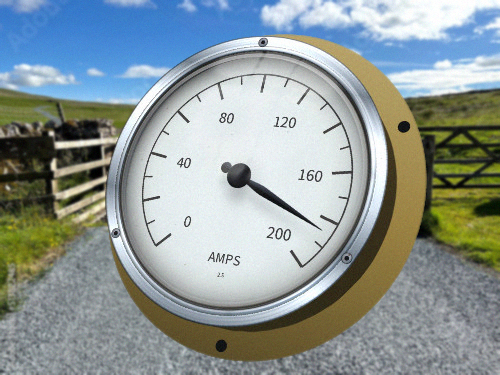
value=185 unit=A
